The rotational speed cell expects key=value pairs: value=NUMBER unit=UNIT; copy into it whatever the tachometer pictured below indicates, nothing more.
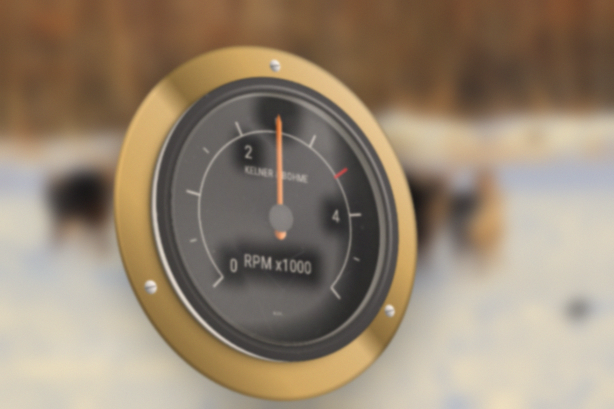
value=2500 unit=rpm
